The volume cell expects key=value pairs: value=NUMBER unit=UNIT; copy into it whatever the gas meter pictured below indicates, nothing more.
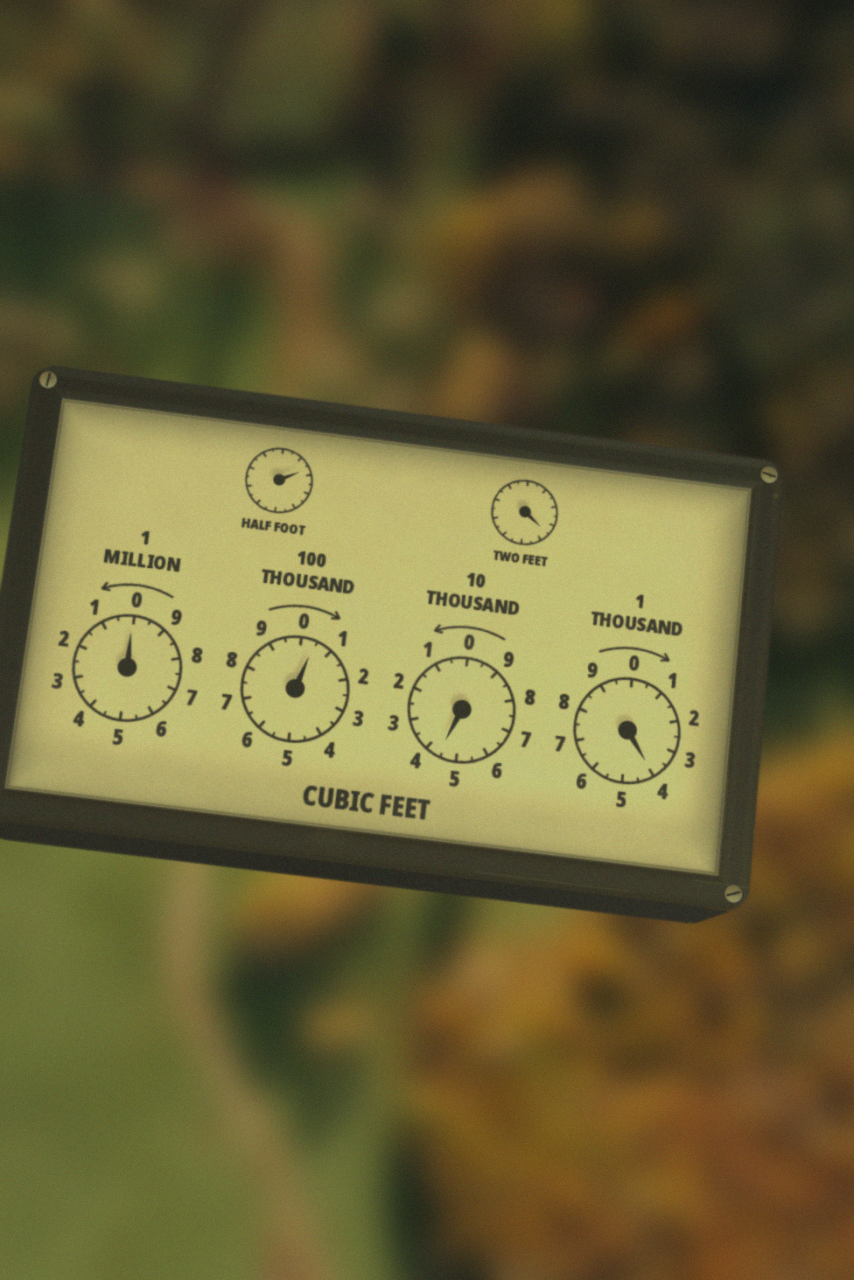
value=4400 unit=ft³
